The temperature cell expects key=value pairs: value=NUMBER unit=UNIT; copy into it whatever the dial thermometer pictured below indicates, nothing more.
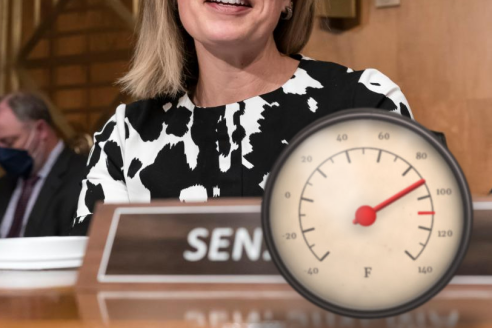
value=90 unit=°F
